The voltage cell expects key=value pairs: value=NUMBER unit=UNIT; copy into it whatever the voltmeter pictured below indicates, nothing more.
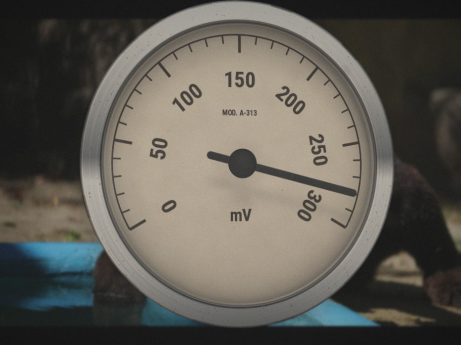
value=280 unit=mV
